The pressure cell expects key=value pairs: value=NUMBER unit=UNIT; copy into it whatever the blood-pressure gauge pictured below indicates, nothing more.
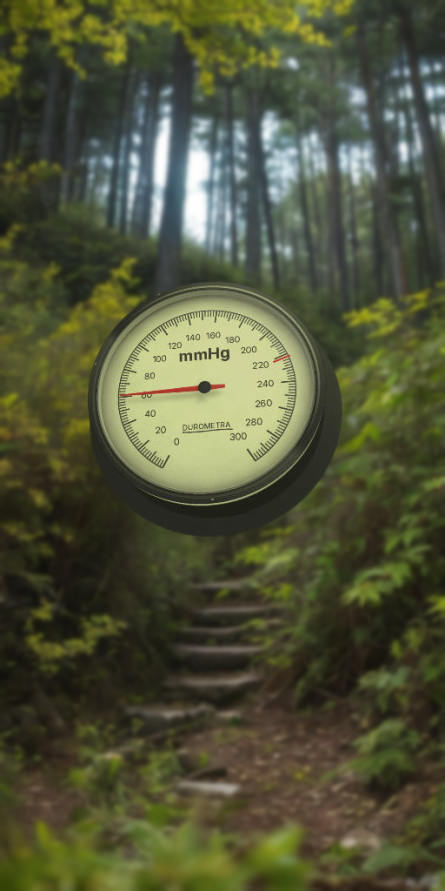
value=60 unit=mmHg
